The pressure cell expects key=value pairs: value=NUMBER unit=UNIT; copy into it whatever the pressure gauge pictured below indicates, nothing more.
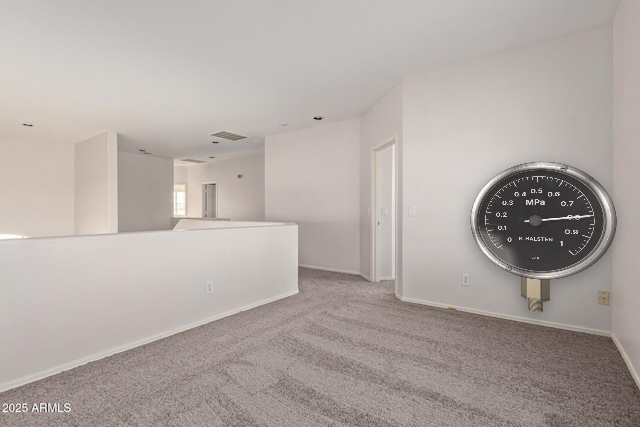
value=0.8 unit=MPa
